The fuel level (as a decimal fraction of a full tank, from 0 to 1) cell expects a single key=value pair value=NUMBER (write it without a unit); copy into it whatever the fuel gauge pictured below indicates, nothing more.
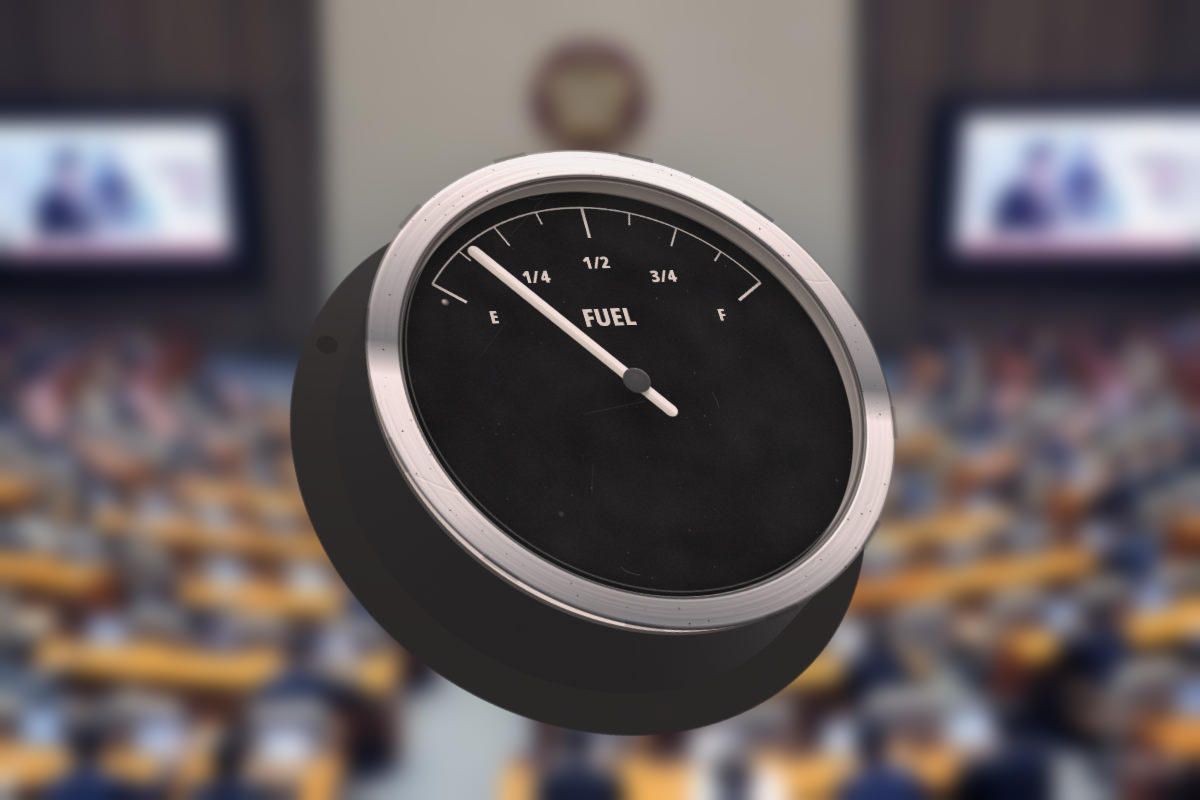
value=0.125
